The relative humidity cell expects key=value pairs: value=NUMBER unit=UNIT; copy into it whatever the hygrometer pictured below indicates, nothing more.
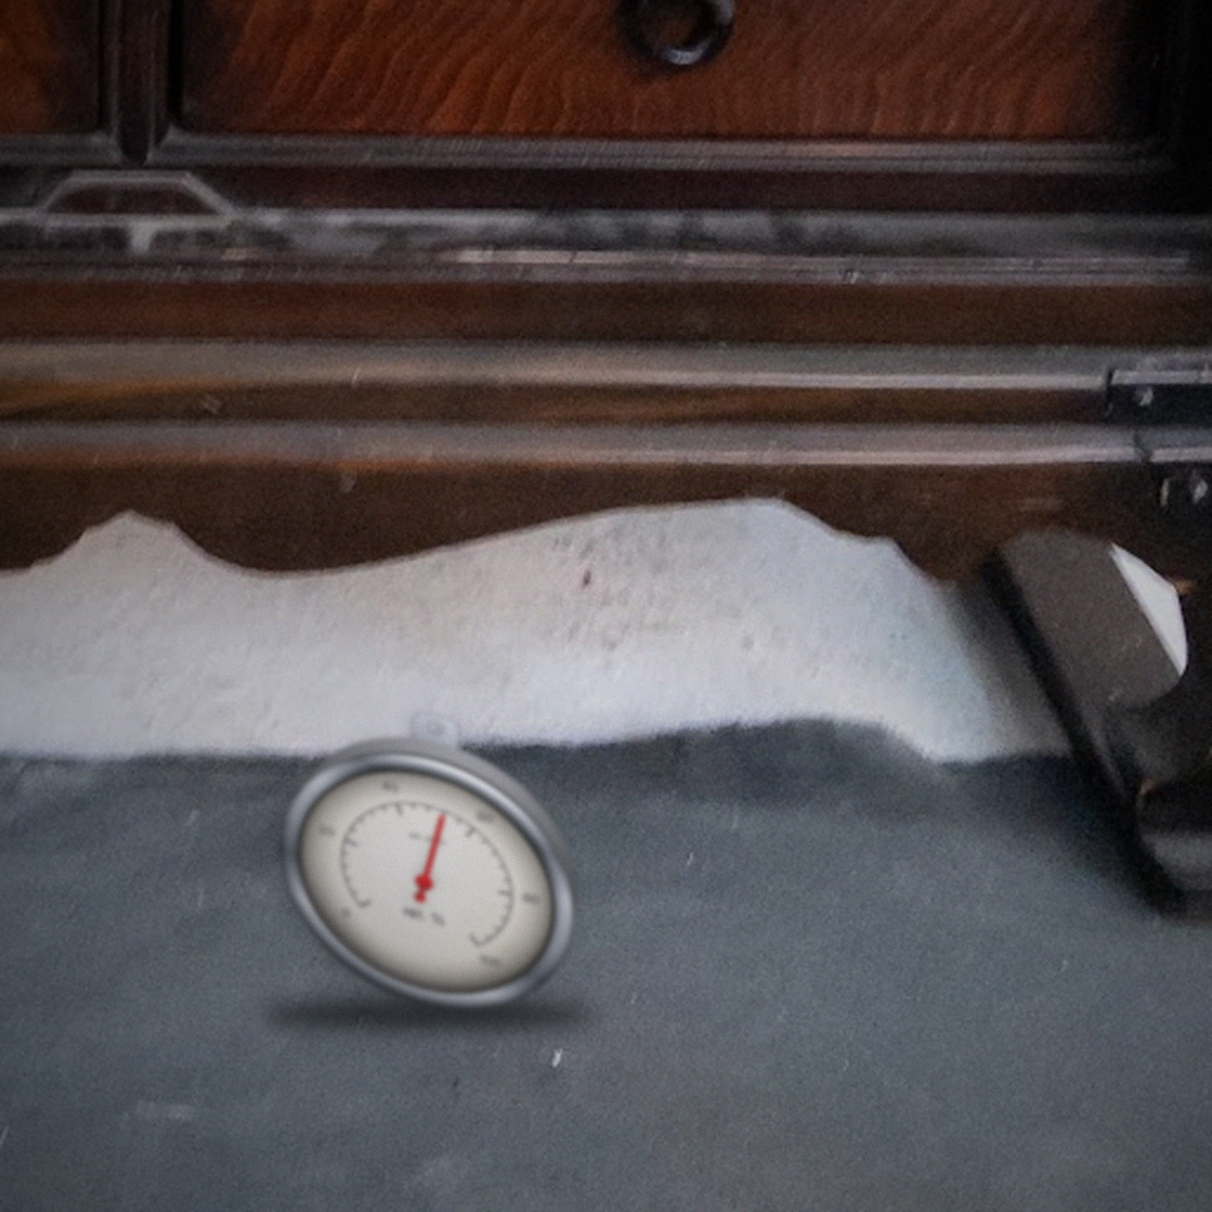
value=52 unit=%
